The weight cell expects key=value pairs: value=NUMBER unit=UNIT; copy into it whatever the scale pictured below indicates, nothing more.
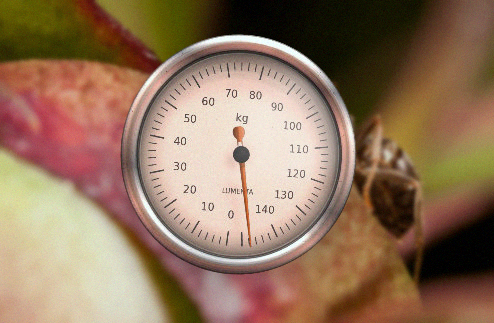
value=148 unit=kg
